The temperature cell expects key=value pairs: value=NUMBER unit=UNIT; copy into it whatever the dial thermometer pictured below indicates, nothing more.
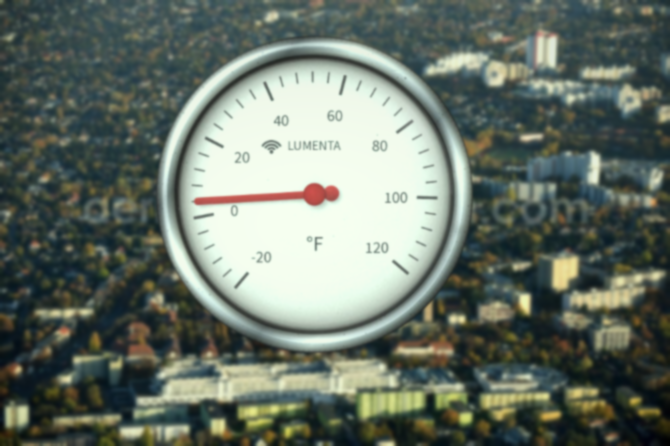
value=4 unit=°F
